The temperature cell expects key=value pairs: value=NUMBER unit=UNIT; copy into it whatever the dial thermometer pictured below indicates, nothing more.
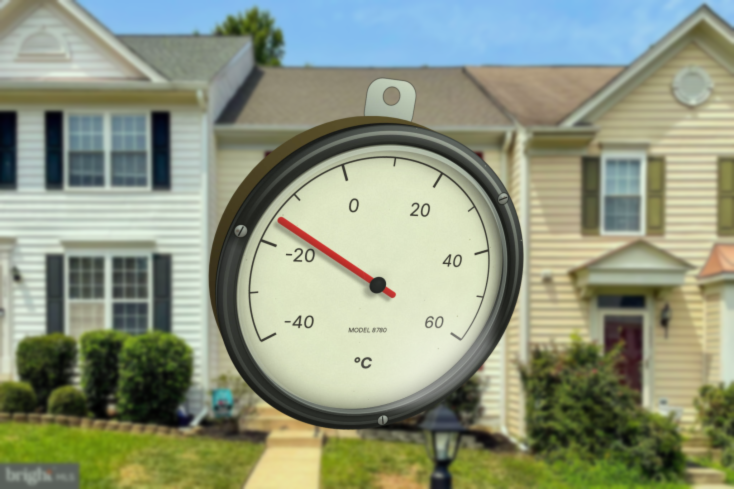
value=-15 unit=°C
